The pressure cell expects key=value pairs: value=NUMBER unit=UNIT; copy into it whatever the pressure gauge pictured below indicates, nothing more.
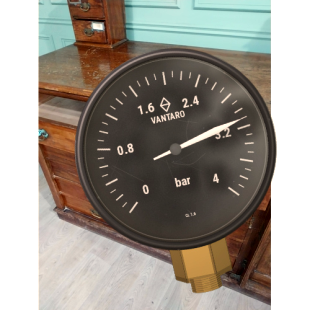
value=3.1 unit=bar
